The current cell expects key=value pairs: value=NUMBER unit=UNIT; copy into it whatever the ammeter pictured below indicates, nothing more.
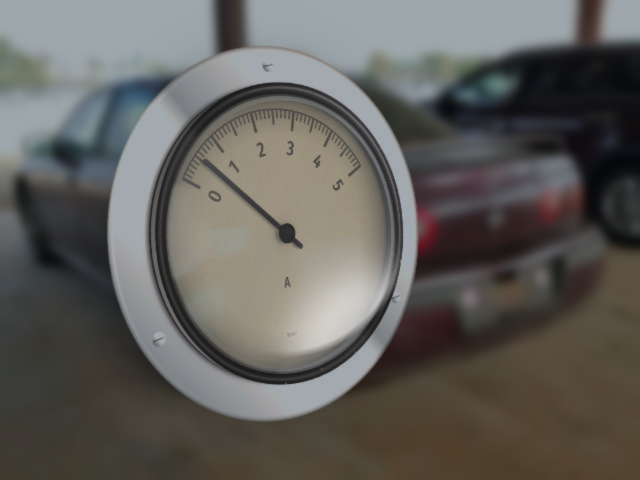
value=0.5 unit=A
